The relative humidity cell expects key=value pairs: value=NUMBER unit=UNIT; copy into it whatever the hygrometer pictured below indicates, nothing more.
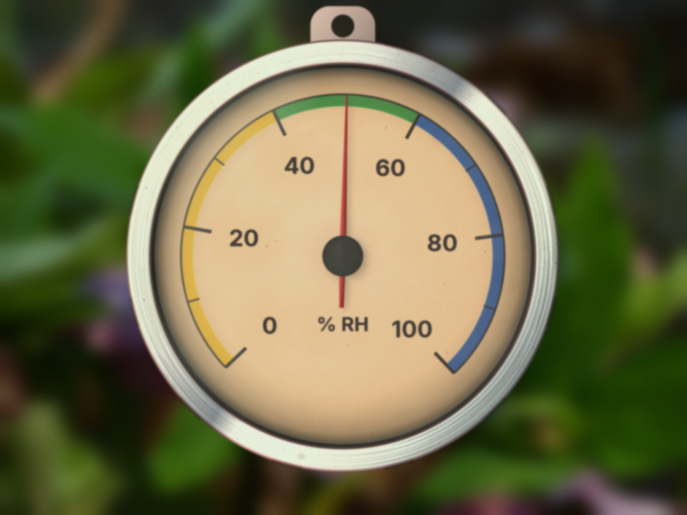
value=50 unit=%
